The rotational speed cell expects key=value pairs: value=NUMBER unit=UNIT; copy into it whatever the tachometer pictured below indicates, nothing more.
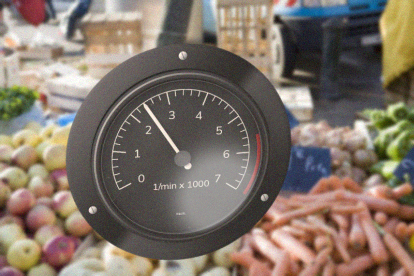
value=2400 unit=rpm
